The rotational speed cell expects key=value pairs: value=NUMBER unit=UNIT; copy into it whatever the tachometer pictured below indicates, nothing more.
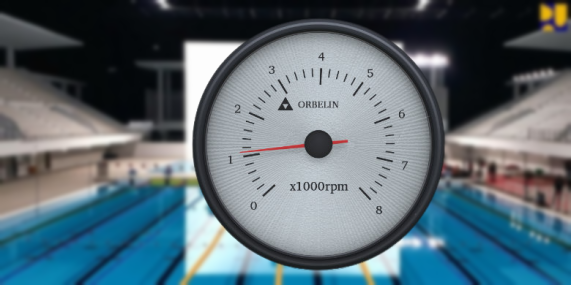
value=1100 unit=rpm
